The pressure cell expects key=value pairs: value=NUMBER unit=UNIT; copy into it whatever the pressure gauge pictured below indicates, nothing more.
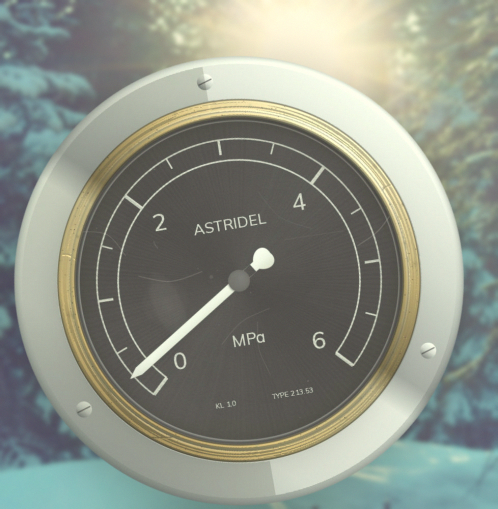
value=0.25 unit=MPa
